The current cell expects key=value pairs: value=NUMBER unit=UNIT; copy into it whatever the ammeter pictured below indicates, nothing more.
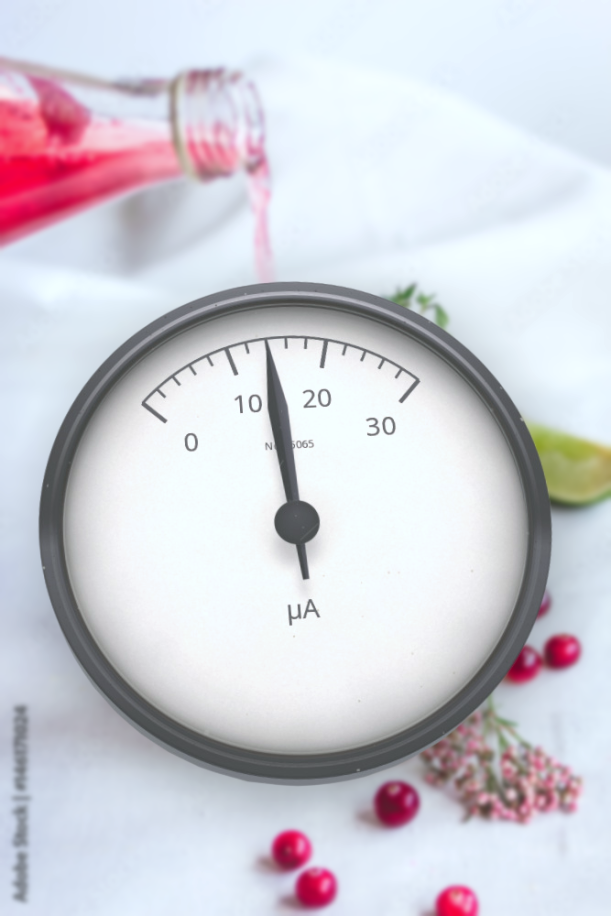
value=14 unit=µA
